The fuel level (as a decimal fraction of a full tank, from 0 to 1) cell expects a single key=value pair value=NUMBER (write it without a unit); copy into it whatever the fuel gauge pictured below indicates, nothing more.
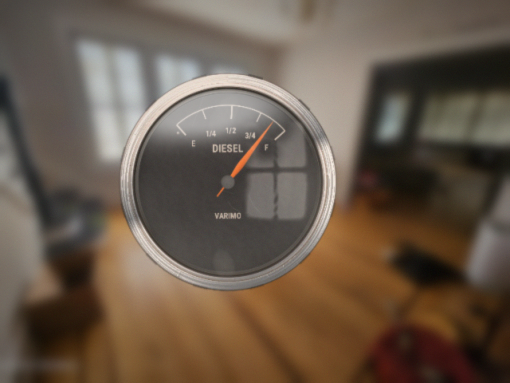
value=0.875
